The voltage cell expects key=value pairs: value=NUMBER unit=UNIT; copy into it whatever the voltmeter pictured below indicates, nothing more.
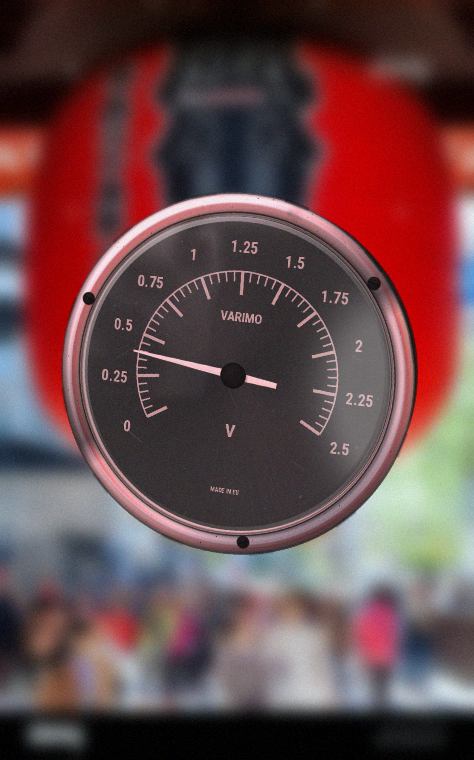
value=0.4 unit=V
